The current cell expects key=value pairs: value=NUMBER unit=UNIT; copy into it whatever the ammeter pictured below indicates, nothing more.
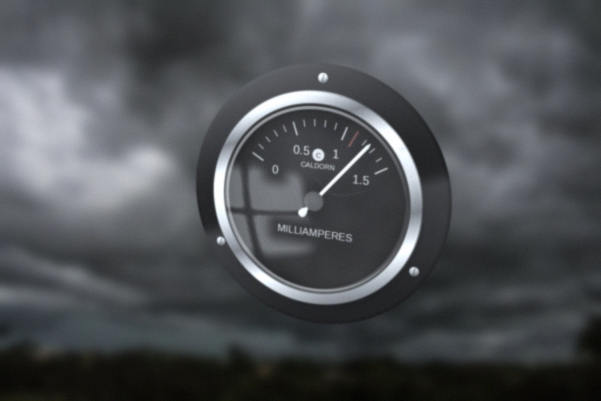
value=1.25 unit=mA
